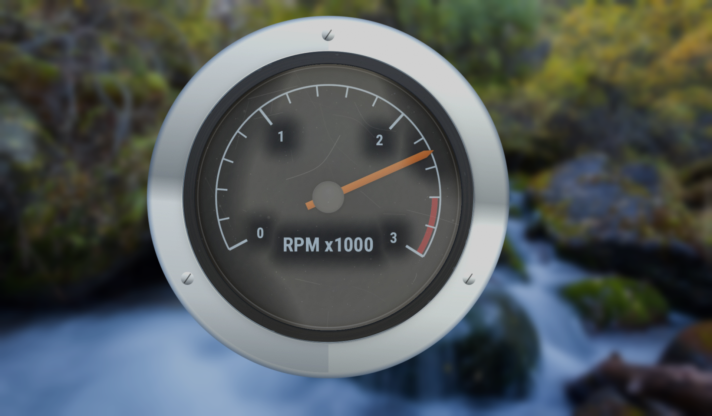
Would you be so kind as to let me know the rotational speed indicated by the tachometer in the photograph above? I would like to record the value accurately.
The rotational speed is 2300 rpm
